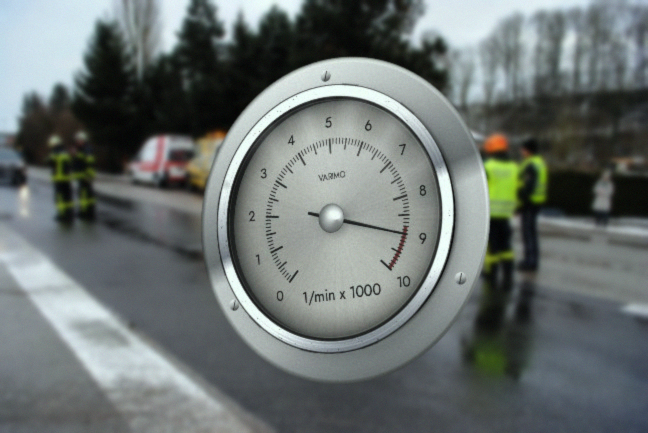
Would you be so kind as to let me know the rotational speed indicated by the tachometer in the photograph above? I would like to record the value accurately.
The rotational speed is 9000 rpm
